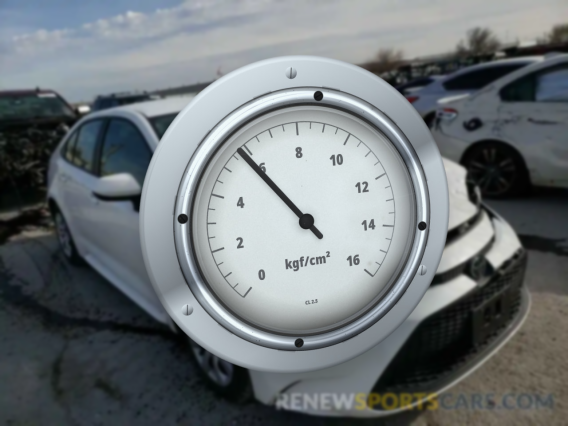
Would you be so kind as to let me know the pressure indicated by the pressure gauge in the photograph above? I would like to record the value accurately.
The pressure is 5.75 kg/cm²
